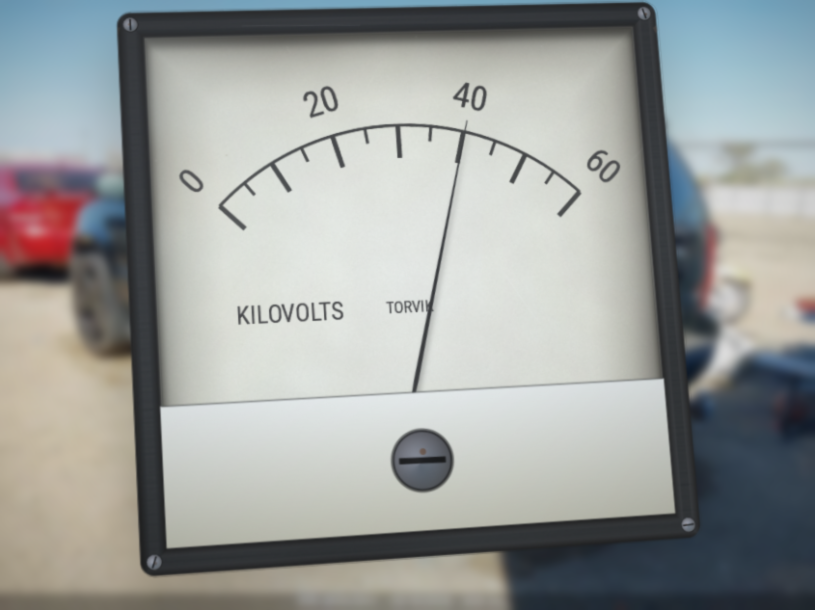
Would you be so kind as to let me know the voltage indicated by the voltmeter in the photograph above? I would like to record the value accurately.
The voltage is 40 kV
